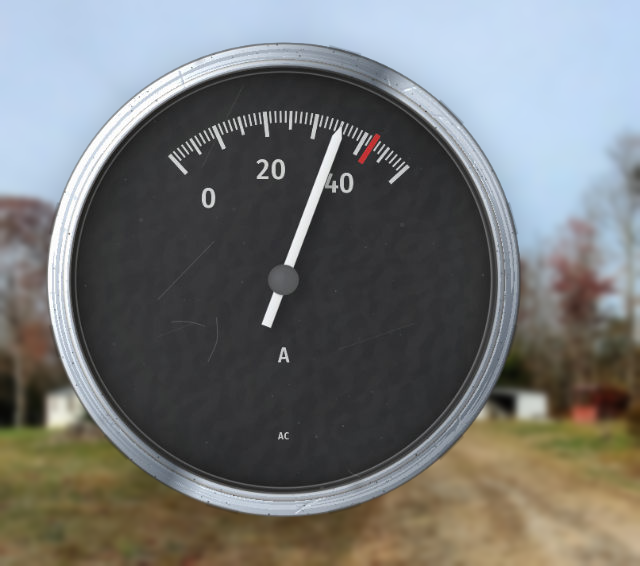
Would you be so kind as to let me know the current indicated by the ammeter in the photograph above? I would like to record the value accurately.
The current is 35 A
